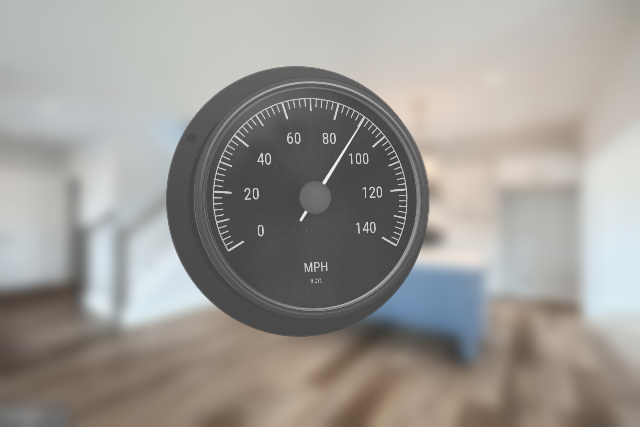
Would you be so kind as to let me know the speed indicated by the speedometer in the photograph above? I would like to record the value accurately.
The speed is 90 mph
